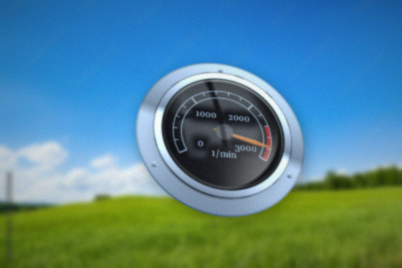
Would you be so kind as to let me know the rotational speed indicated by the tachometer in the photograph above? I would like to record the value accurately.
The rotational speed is 2800 rpm
